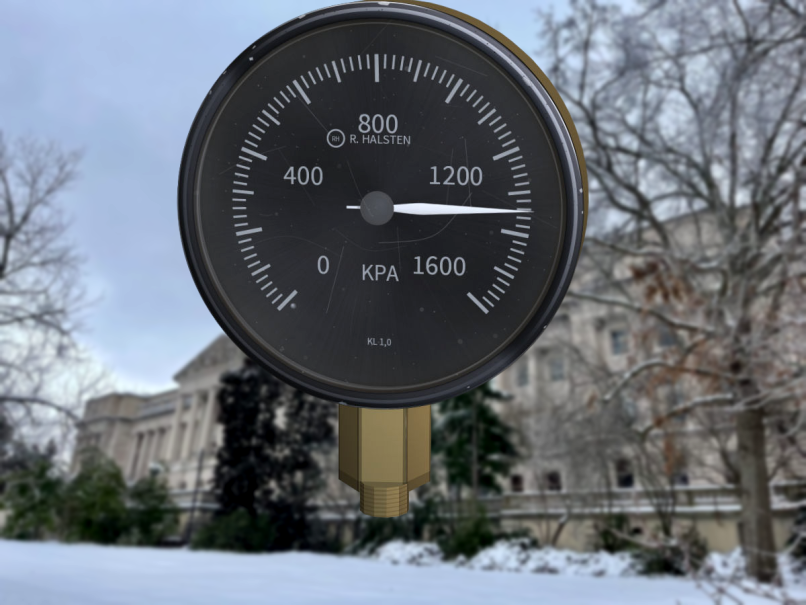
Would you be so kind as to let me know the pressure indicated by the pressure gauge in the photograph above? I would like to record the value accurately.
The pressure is 1340 kPa
